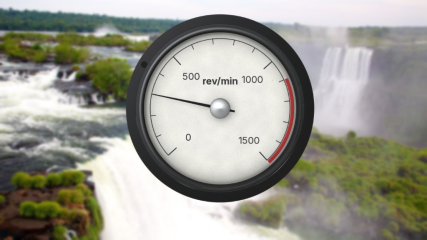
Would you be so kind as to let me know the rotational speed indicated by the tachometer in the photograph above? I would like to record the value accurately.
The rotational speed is 300 rpm
